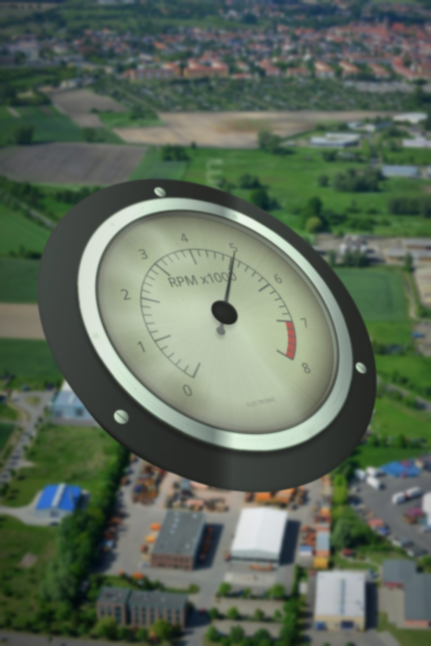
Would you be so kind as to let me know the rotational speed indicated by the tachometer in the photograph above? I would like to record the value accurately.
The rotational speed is 5000 rpm
